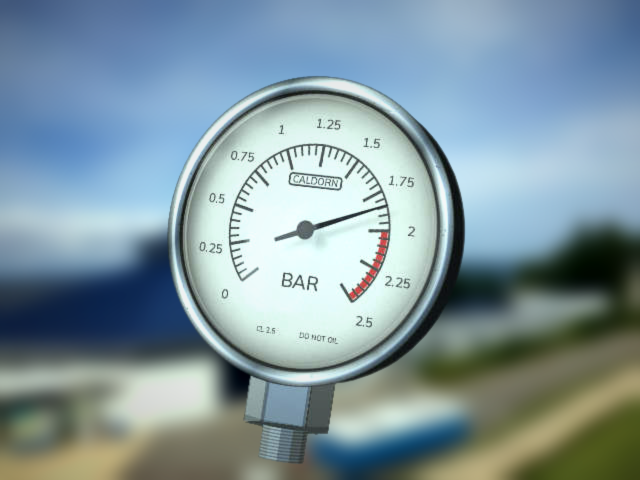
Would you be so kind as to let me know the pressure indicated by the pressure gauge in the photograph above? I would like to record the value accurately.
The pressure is 1.85 bar
